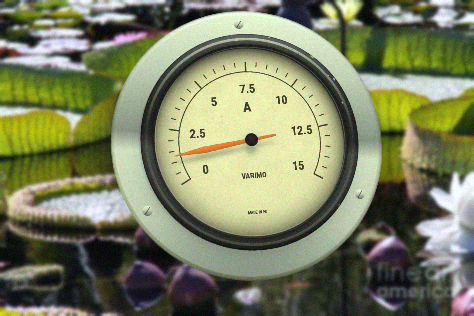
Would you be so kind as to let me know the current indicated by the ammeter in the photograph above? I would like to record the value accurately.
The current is 1.25 A
